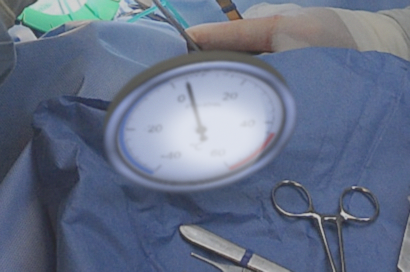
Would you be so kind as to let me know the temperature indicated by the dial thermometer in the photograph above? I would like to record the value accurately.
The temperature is 4 °C
